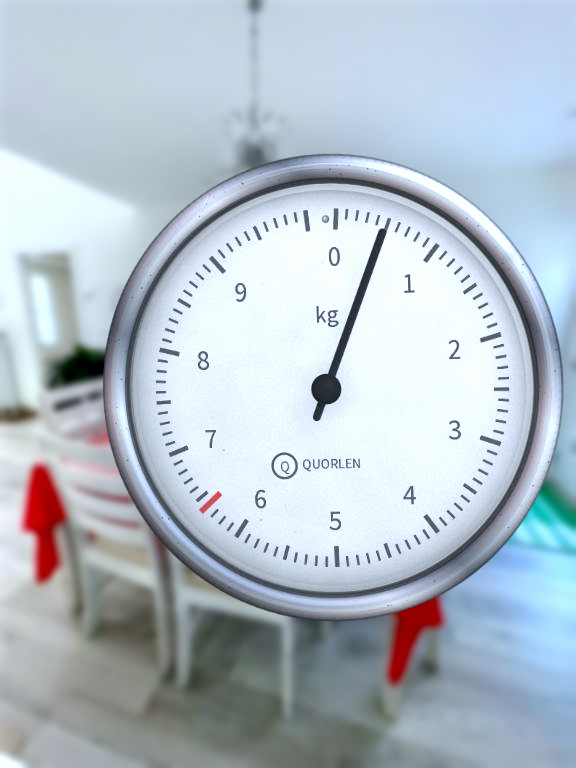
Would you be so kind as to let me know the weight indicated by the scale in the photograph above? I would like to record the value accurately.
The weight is 0.5 kg
